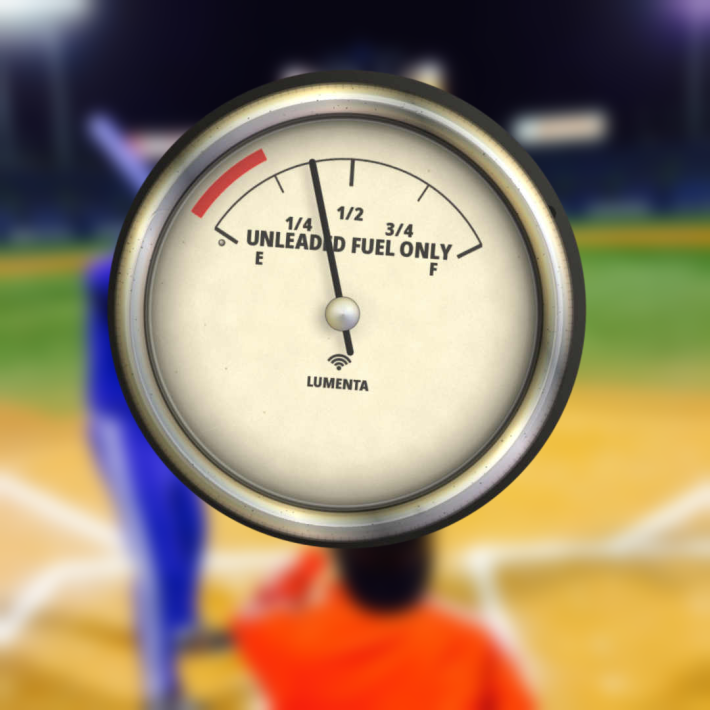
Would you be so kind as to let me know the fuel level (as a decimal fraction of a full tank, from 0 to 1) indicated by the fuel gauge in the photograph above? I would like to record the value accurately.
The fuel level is 0.375
